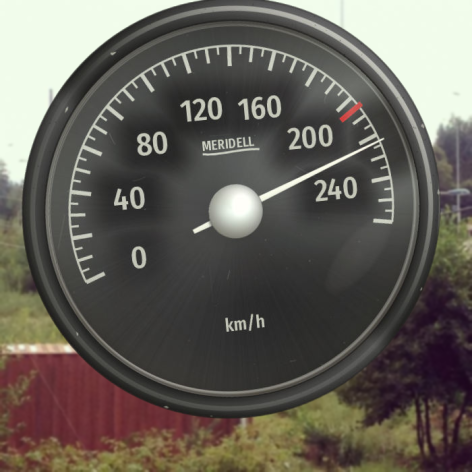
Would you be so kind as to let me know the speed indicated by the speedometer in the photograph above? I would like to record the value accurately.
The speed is 222.5 km/h
